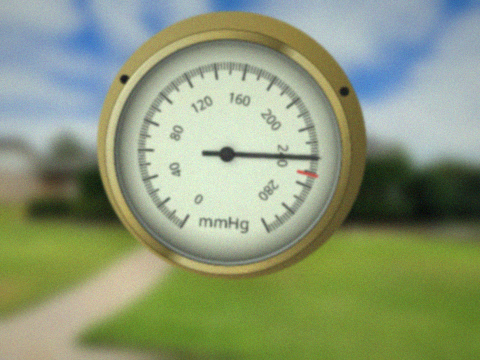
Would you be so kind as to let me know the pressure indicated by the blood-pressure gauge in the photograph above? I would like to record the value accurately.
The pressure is 240 mmHg
